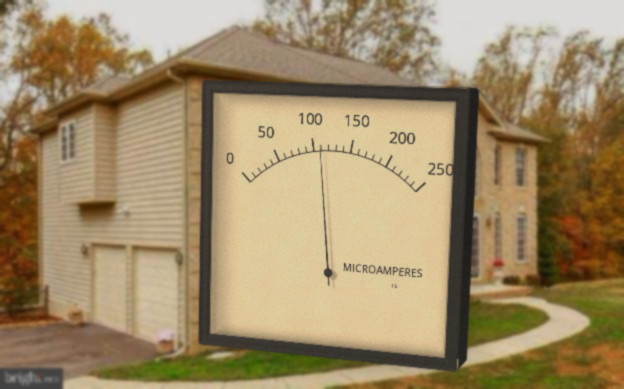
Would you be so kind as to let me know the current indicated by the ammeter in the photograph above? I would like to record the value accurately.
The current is 110 µA
